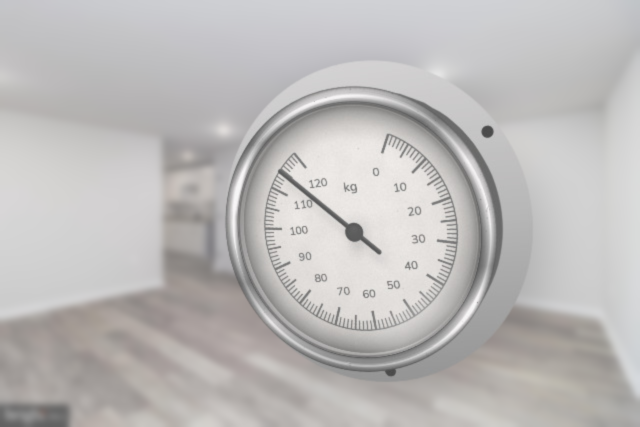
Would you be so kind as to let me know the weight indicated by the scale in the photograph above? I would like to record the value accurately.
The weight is 115 kg
